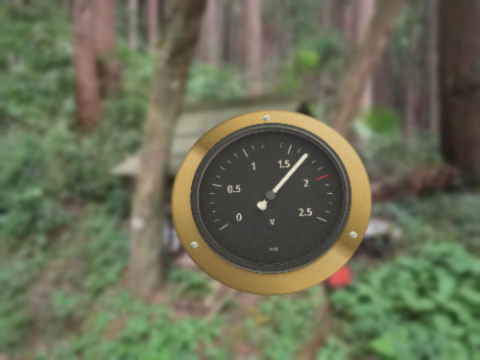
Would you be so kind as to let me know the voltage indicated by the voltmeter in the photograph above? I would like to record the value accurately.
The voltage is 1.7 V
